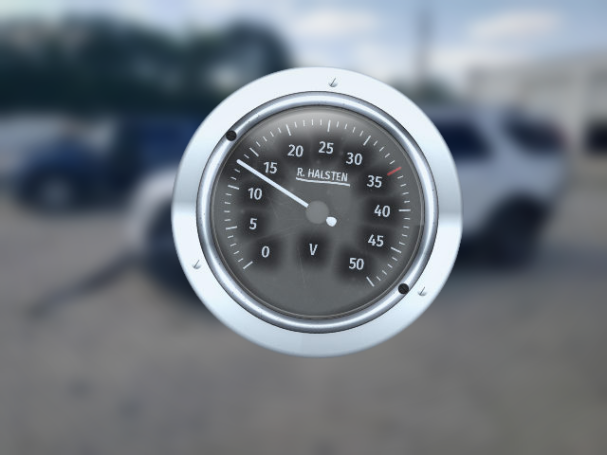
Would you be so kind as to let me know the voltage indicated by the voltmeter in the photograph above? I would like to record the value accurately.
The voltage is 13 V
